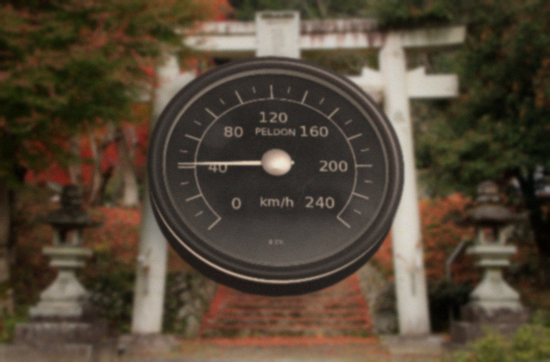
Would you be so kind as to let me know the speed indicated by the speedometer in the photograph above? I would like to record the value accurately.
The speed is 40 km/h
